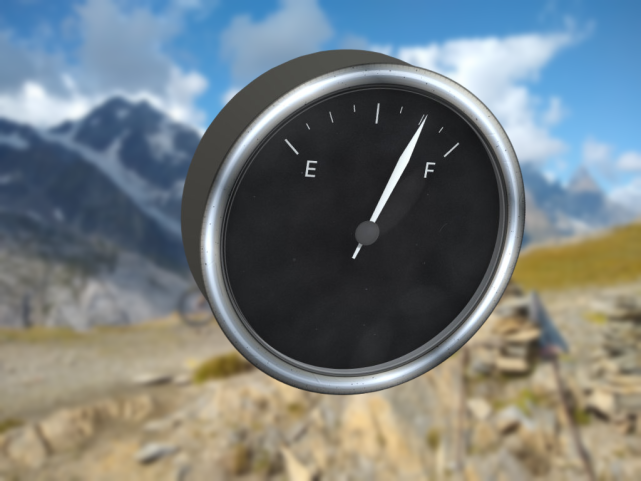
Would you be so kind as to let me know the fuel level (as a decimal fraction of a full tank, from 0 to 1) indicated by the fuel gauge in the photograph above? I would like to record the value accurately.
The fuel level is 0.75
